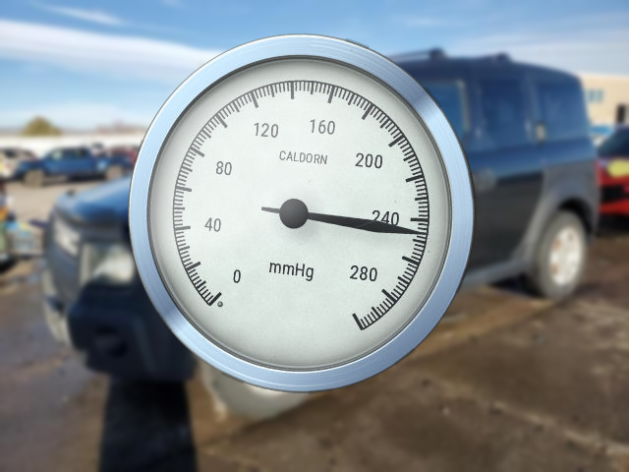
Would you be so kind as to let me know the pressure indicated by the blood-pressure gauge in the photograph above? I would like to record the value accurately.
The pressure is 246 mmHg
